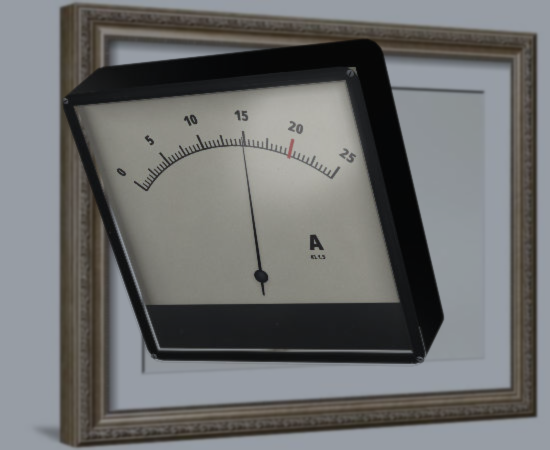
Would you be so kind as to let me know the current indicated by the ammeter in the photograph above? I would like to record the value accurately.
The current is 15 A
